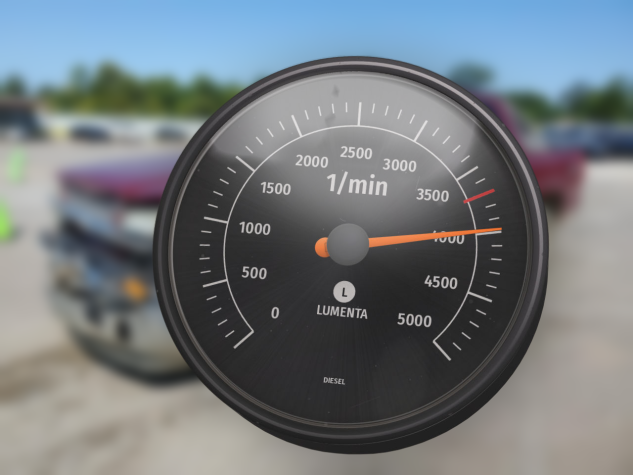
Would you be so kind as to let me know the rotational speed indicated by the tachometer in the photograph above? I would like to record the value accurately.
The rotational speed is 4000 rpm
